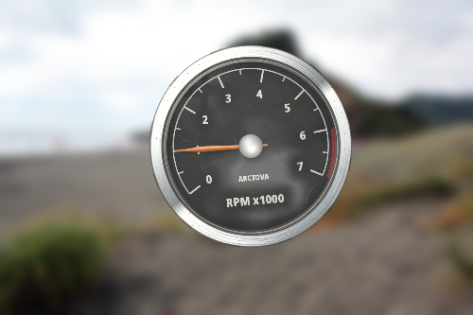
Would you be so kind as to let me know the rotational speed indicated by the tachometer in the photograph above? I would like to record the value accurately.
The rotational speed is 1000 rpm
